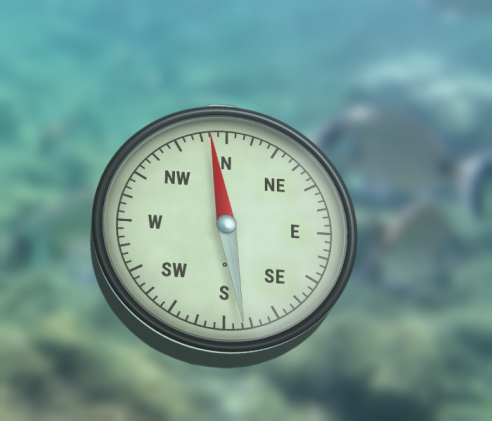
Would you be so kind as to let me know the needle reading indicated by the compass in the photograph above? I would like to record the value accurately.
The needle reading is 350 °
